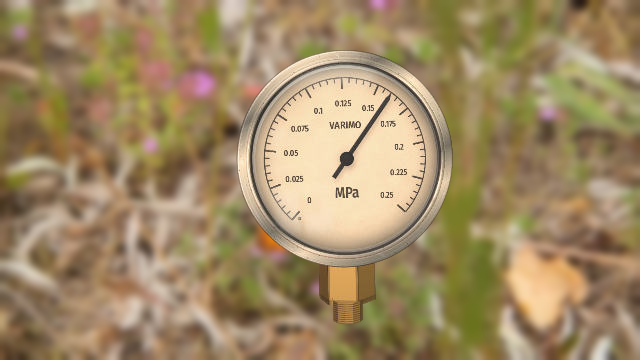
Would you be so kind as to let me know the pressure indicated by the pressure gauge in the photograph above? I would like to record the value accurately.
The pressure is 0.16 MPa
